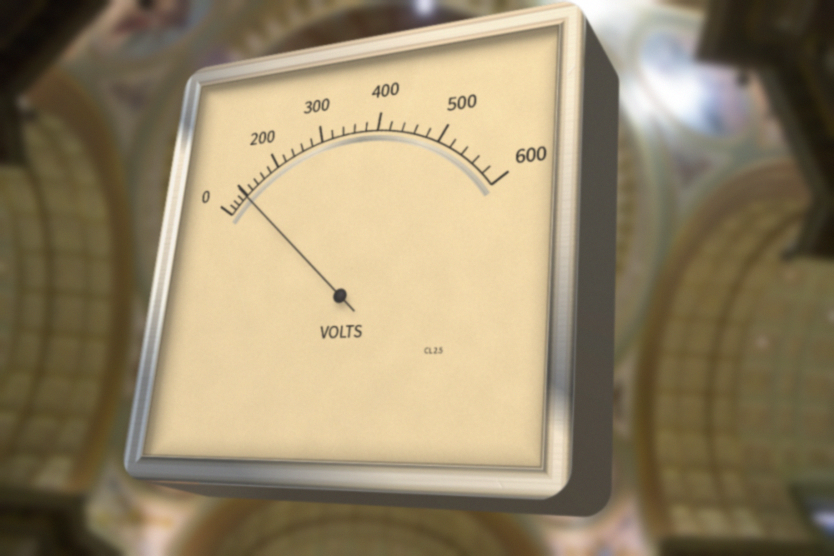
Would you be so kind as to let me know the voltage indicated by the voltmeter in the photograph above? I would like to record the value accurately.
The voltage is 100 V
